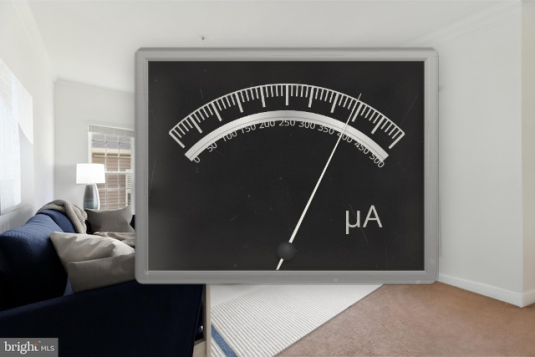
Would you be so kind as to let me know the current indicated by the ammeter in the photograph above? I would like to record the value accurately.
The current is 390 µA
